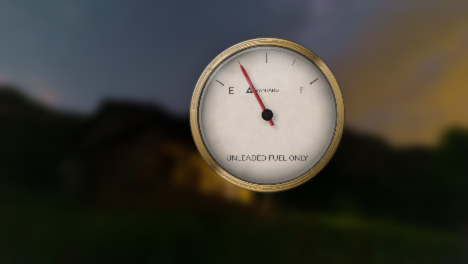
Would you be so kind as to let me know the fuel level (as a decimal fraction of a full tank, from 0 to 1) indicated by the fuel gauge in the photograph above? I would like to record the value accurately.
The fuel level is 0.25
